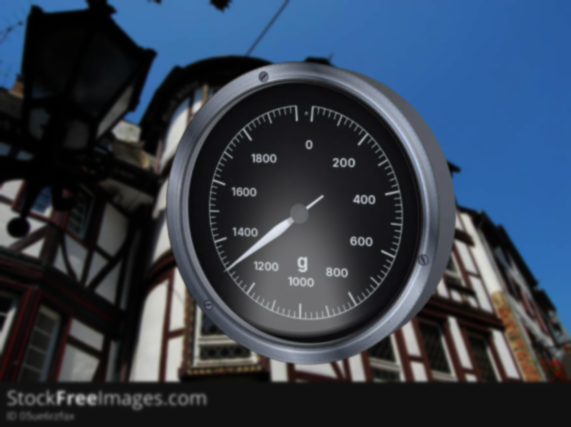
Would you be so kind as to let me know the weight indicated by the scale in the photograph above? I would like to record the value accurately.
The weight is 1300 g
